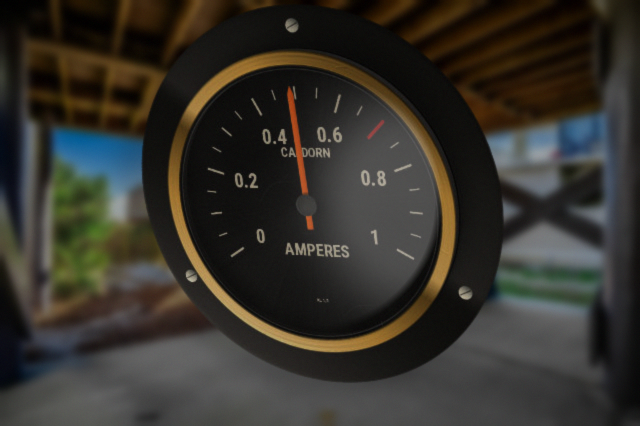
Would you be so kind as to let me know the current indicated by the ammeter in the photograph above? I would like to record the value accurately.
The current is 0.5 A
